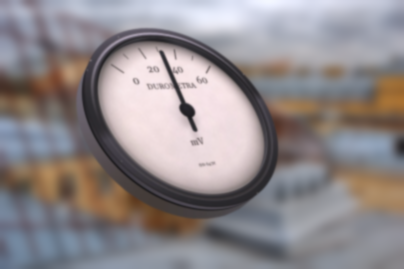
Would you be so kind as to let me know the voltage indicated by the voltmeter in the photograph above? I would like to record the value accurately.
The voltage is 30 mV
